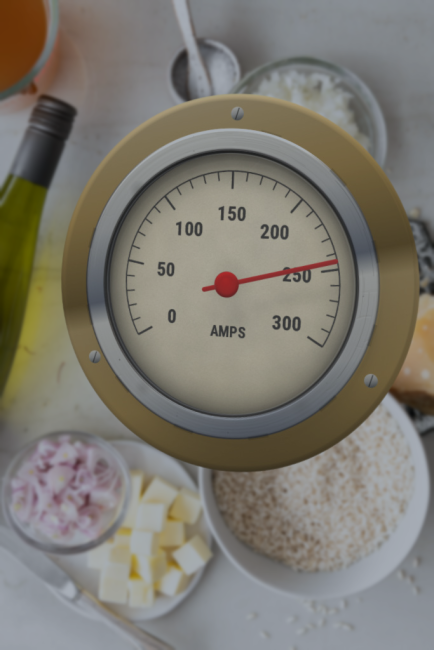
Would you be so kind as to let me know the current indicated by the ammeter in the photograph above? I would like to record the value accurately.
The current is 245 A
